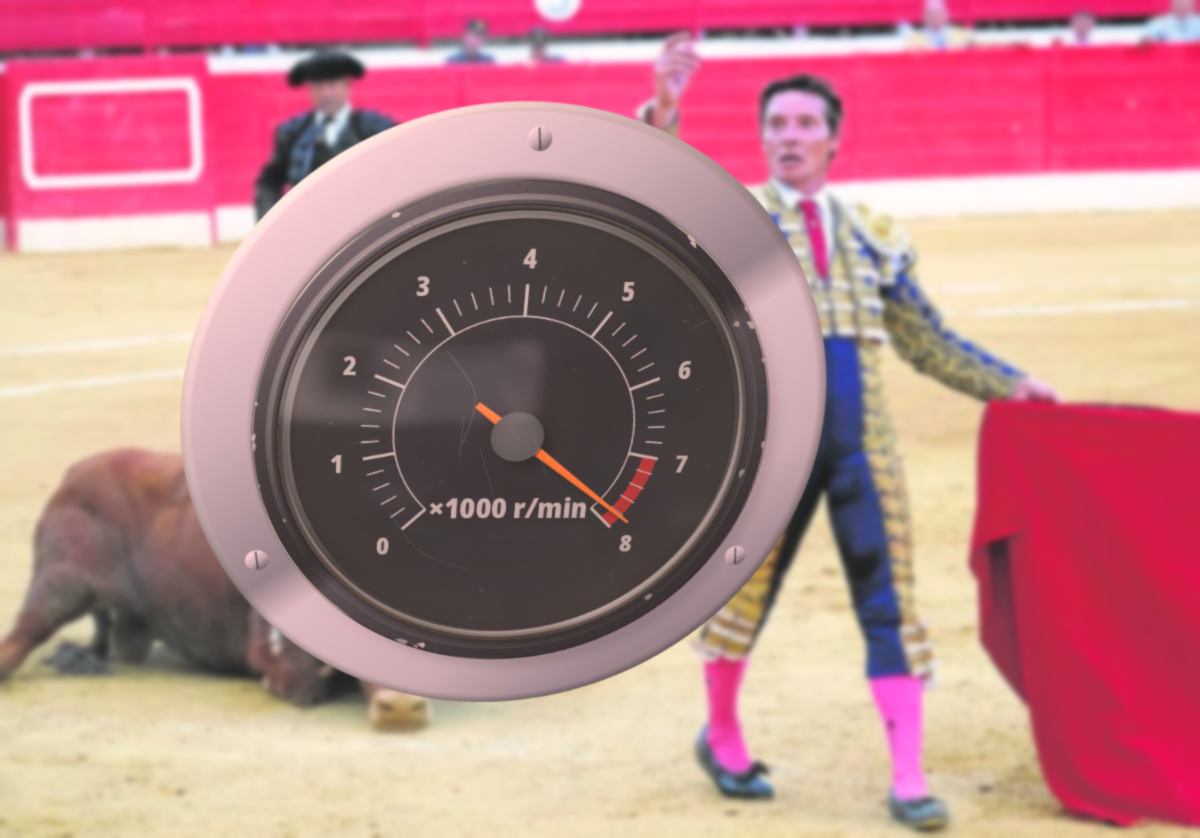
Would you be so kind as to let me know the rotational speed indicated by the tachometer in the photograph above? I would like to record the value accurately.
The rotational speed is 7800 rpm
